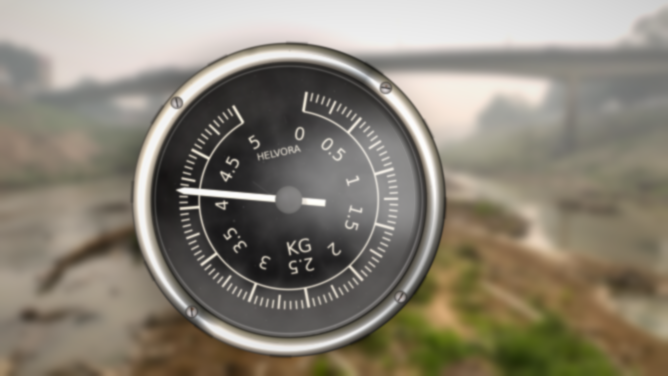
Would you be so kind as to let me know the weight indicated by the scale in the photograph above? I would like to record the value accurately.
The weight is 4.15 kg
